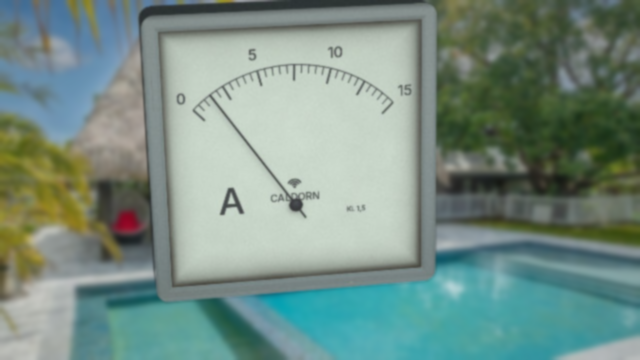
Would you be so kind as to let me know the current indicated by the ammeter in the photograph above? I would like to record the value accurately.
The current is 1.5 A
